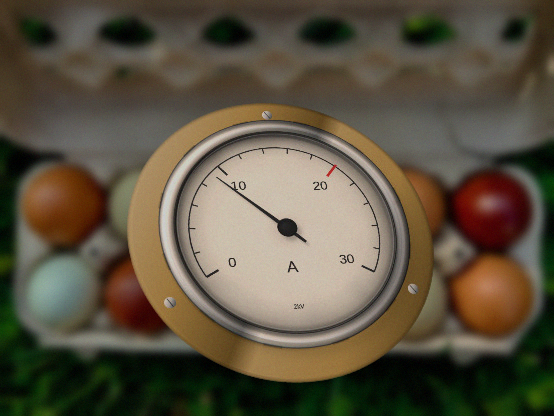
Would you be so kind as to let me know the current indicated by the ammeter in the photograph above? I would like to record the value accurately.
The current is 9 A
